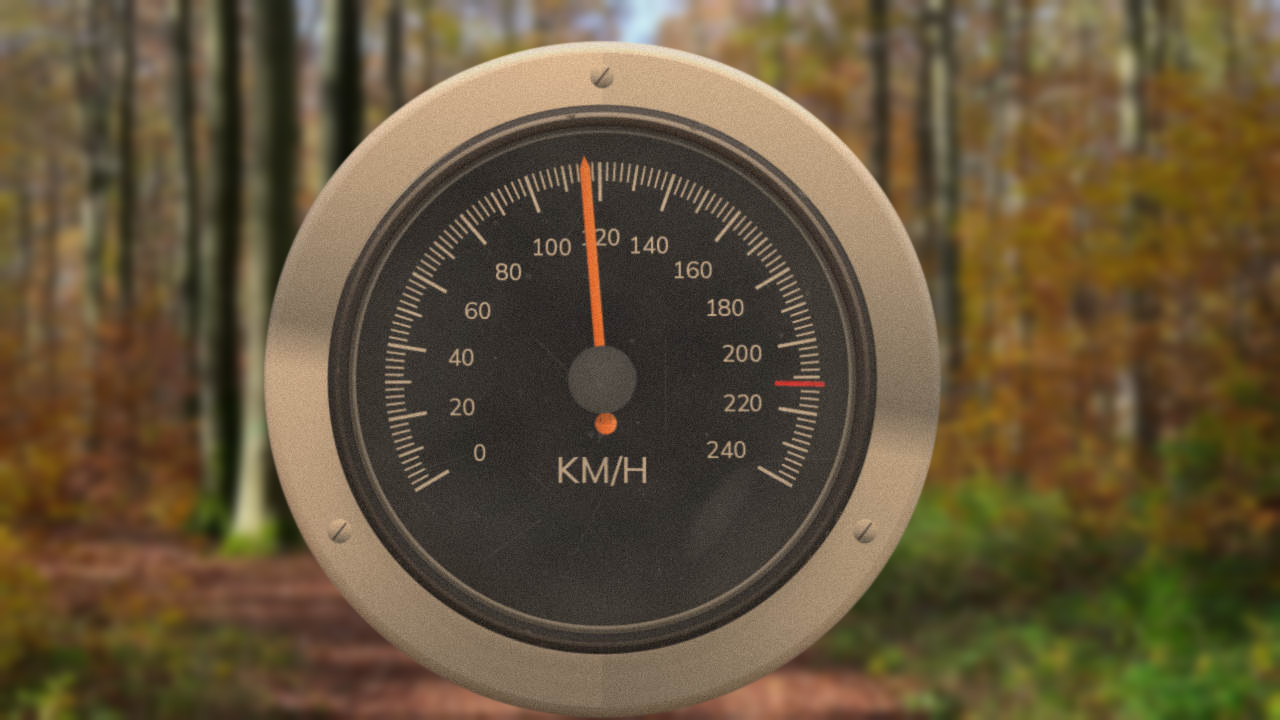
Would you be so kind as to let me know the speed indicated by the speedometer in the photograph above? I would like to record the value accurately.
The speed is 116 km/h
